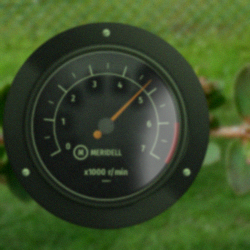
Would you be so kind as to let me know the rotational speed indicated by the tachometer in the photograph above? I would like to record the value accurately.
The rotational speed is 4750 rpm
